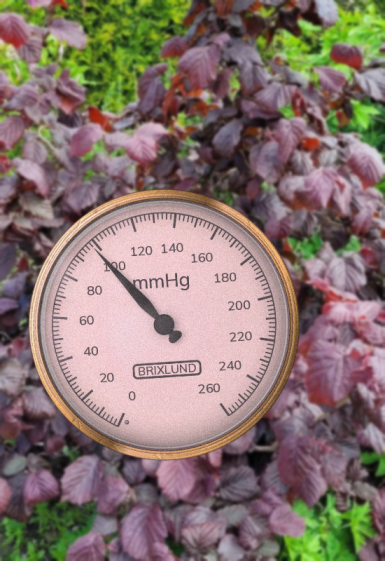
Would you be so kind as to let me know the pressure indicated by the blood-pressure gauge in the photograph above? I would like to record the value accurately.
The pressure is 98 mmHg
